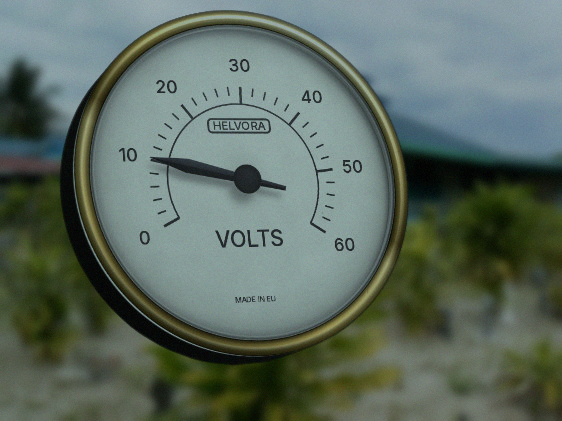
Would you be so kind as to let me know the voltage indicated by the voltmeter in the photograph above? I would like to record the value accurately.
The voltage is 10 V
